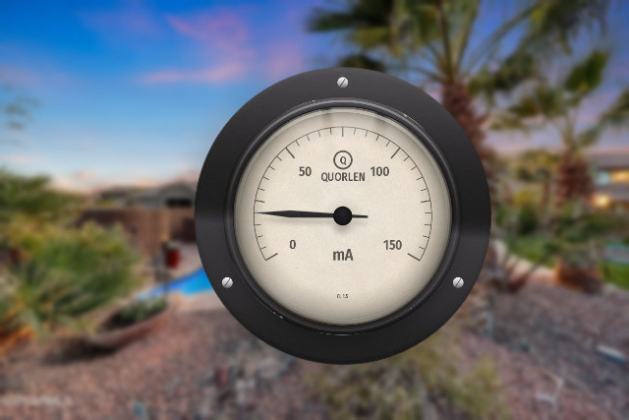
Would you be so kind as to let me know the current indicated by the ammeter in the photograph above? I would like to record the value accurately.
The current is 20 mA
